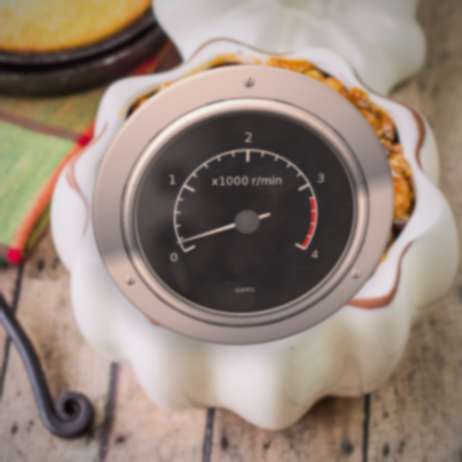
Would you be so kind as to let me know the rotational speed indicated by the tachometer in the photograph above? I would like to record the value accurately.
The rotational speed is 200 rpm
